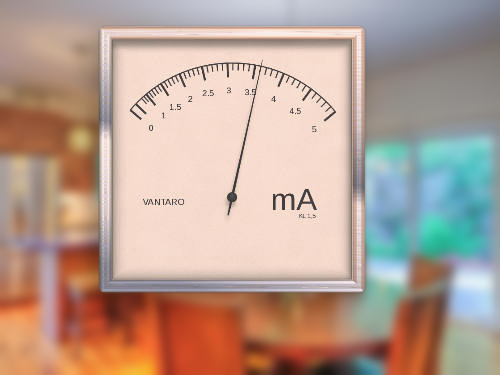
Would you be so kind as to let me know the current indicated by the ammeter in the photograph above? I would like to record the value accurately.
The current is 3.6 mA
